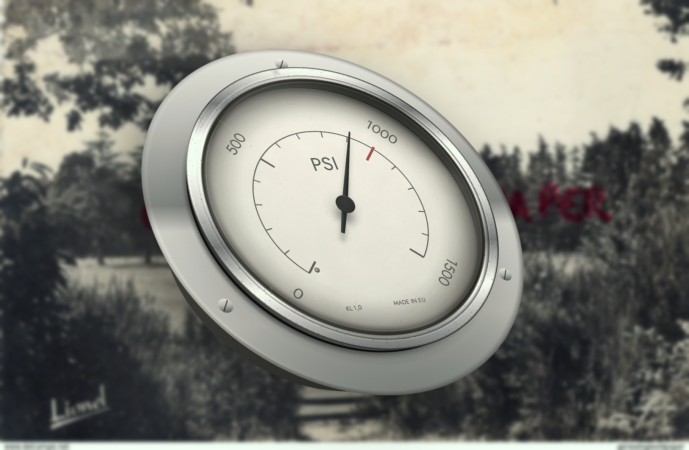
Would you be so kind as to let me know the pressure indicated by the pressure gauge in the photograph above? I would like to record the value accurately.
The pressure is 900 psi
